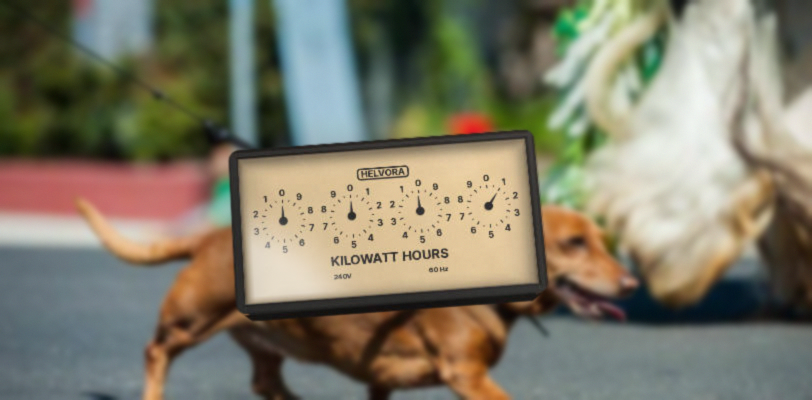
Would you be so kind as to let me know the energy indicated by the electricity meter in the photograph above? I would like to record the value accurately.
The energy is 1 kWh
